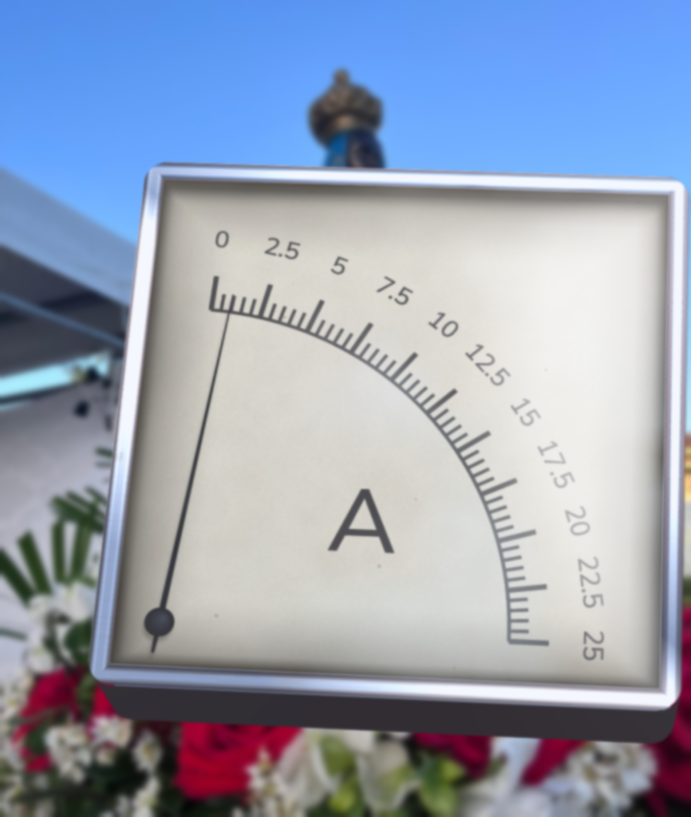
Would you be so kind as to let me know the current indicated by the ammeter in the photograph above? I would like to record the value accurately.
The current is 1 A
